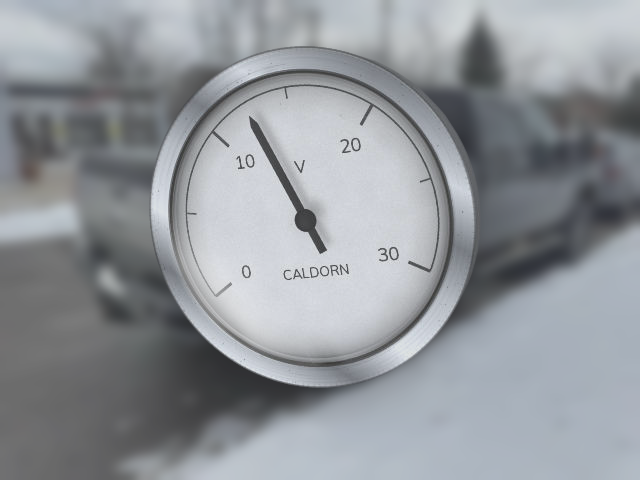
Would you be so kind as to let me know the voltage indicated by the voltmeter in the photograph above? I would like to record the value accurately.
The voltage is 12.5 V
